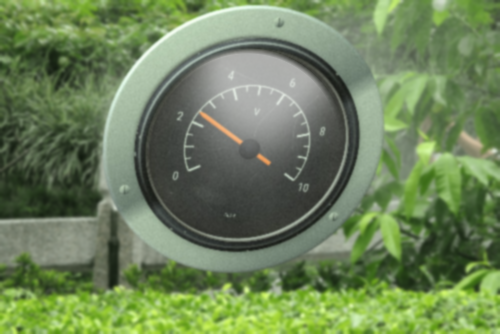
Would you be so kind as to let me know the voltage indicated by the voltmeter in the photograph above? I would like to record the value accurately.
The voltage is 2.5 V
